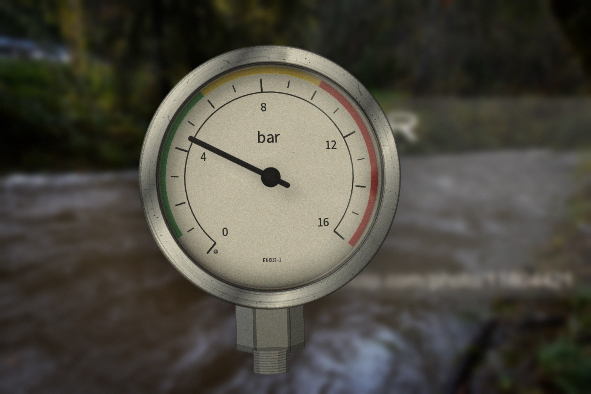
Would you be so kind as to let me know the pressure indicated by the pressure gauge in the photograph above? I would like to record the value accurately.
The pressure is 4.5 bar
